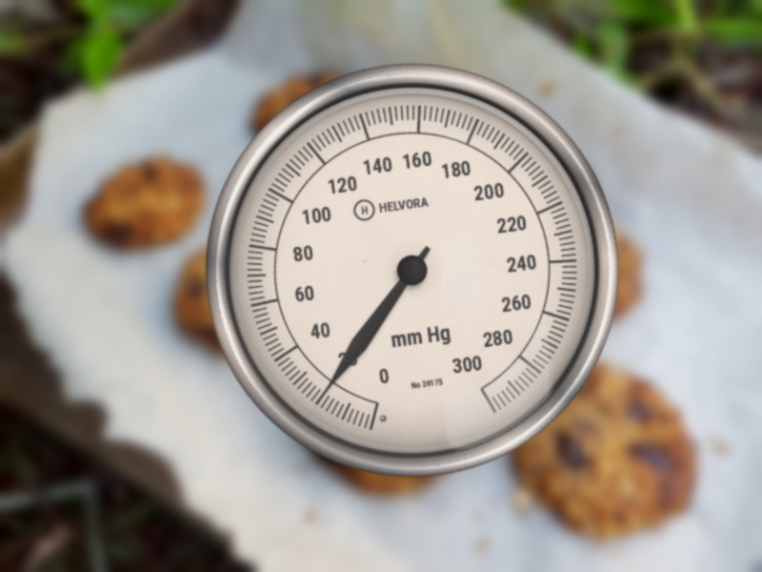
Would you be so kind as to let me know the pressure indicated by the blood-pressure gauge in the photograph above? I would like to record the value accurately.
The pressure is 20 mmHg
